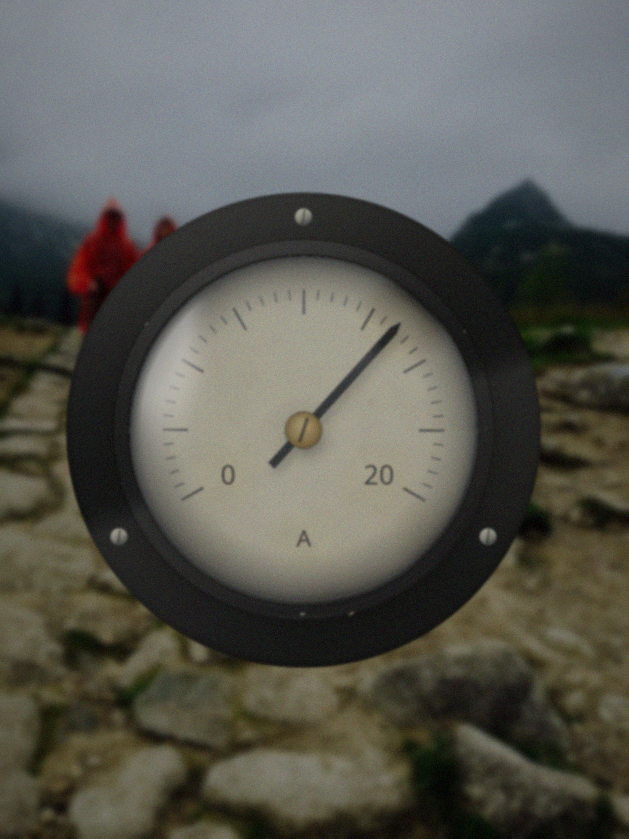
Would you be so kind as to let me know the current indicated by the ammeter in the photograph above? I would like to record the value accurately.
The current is 13.5 A
